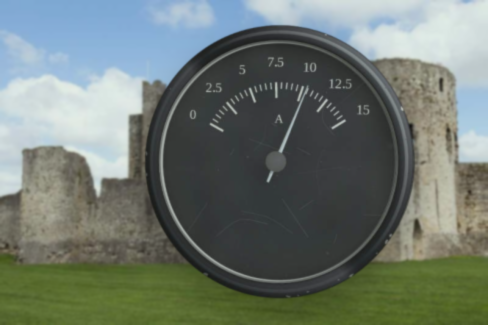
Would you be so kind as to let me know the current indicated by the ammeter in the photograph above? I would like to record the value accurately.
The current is 10.5 A
